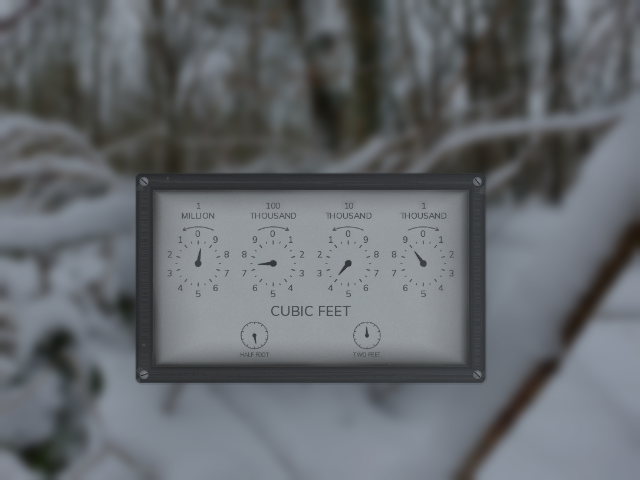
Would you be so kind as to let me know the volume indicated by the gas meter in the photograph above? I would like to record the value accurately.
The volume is 973900 ft³
